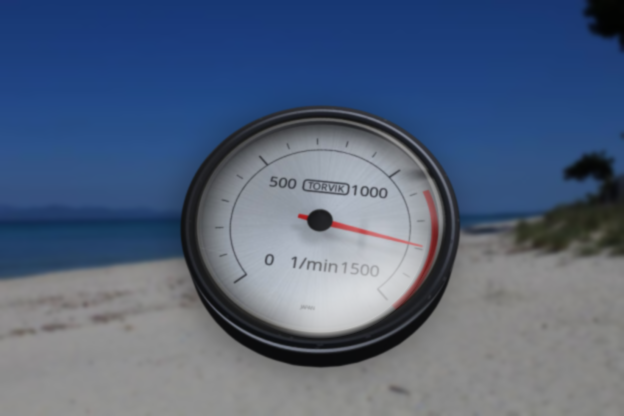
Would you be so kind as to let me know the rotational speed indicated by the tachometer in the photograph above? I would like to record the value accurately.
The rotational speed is 1300 rpm
